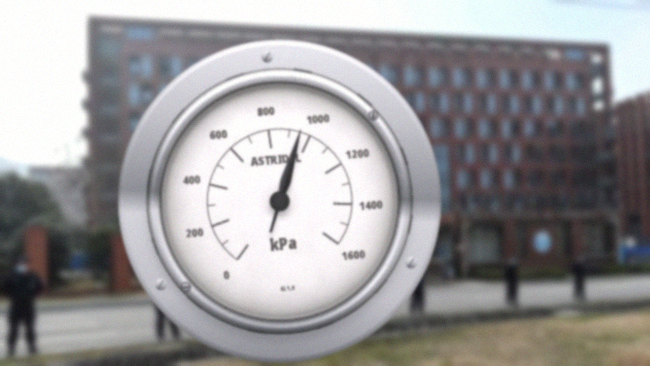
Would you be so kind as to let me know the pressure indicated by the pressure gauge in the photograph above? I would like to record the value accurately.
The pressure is 950 kPa
